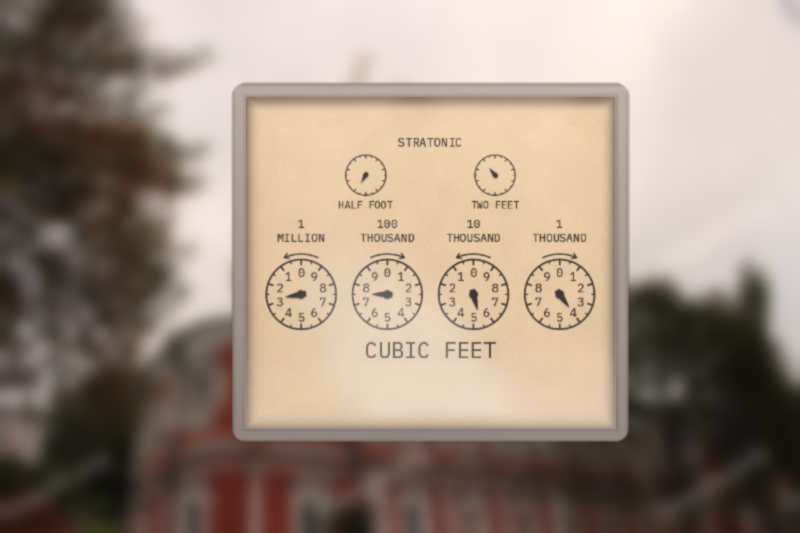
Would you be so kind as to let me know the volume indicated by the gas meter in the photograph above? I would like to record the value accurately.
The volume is 275400 ft³
